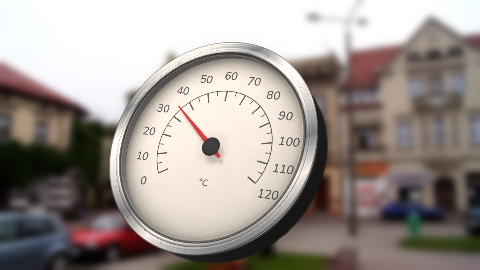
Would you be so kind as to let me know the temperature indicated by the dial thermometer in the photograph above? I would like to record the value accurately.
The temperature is 35 °C
